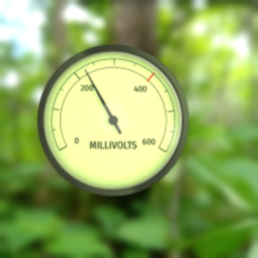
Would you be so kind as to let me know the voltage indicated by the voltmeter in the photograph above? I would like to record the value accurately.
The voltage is 225 mV
